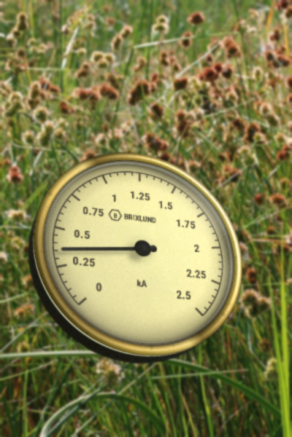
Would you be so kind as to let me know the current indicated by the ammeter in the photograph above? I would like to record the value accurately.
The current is 0.35 kA
